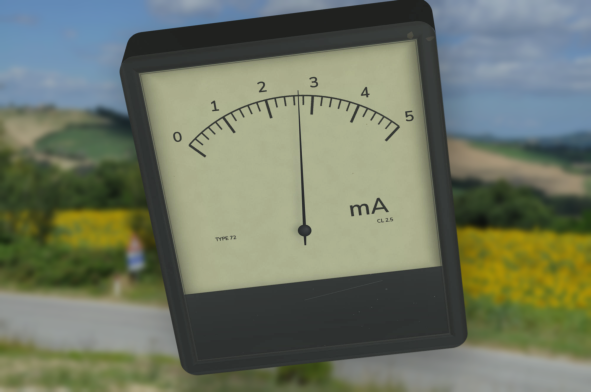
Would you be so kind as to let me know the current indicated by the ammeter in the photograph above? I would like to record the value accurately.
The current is 2.7 mA
